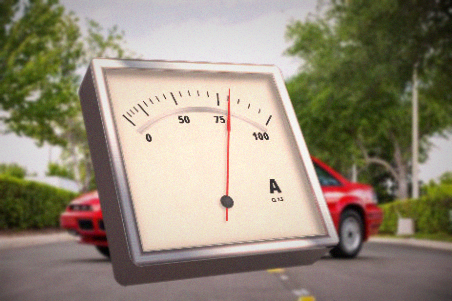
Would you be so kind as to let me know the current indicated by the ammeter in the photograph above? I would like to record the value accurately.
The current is 80 A
